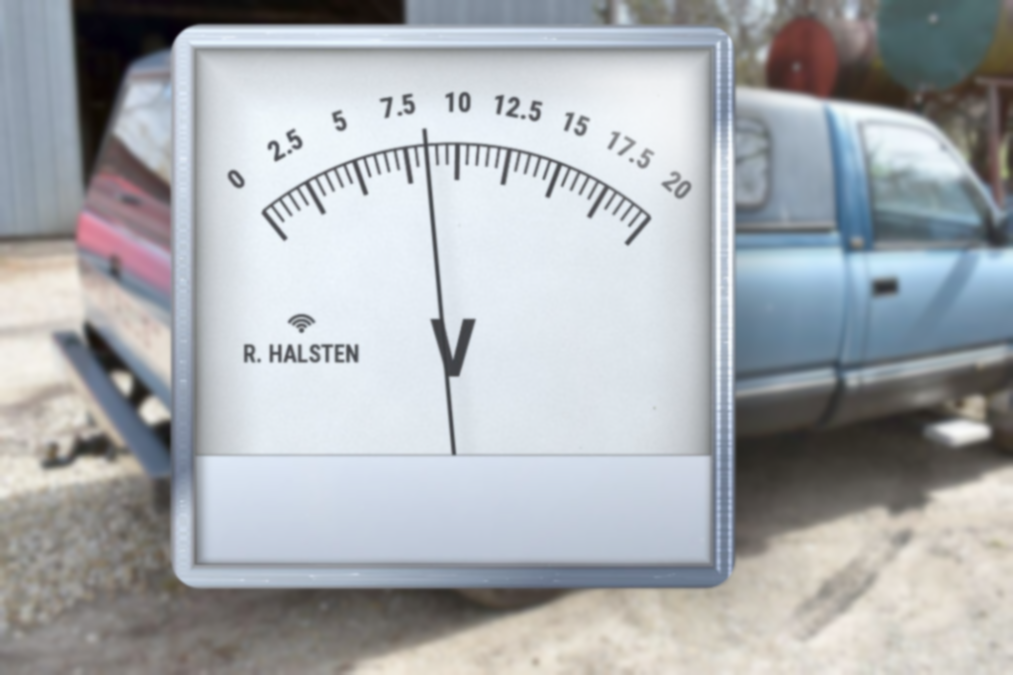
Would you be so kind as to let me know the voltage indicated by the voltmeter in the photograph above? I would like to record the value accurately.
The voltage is 8.5 V
